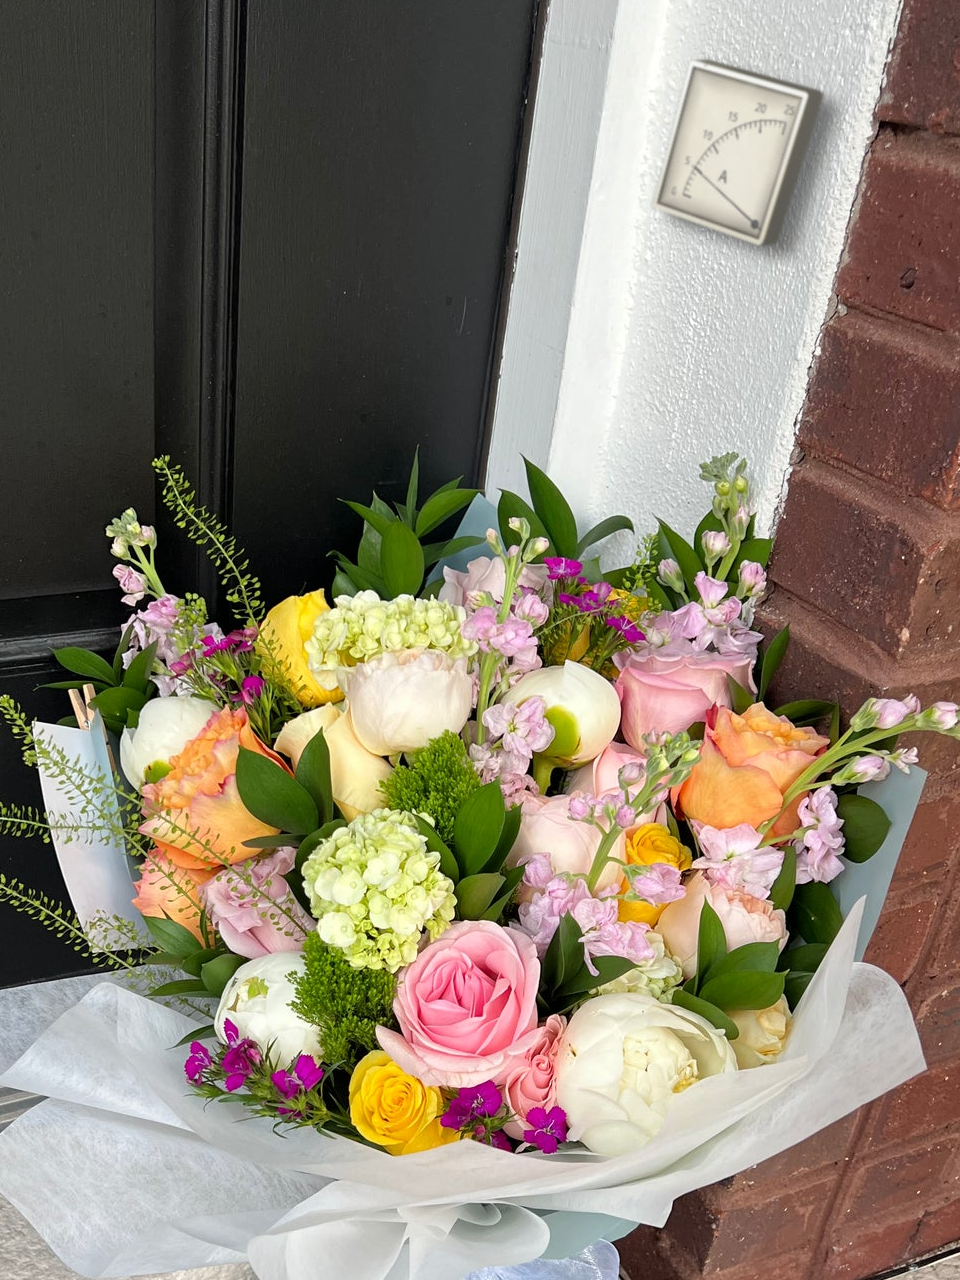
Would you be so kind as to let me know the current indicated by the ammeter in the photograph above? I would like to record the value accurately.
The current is 5 A
